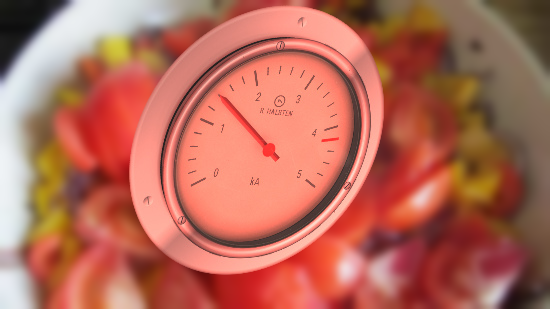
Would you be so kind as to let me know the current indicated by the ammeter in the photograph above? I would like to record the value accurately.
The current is 1.4 kA
